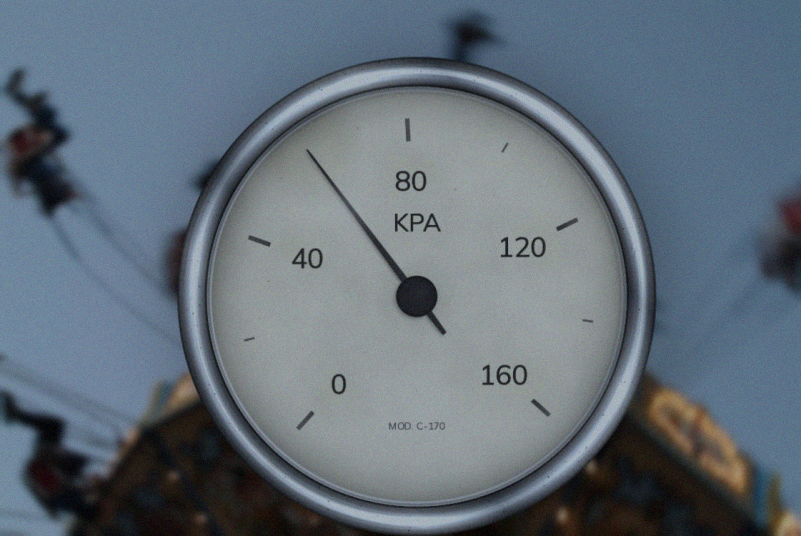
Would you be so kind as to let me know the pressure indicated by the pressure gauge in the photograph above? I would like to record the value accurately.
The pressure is 60 kPa
